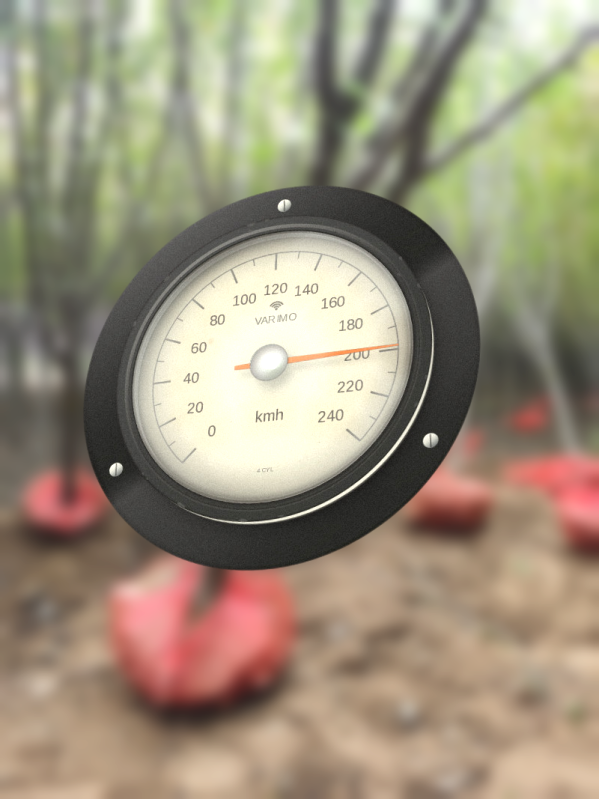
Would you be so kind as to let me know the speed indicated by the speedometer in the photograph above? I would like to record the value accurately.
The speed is 200 km/h
